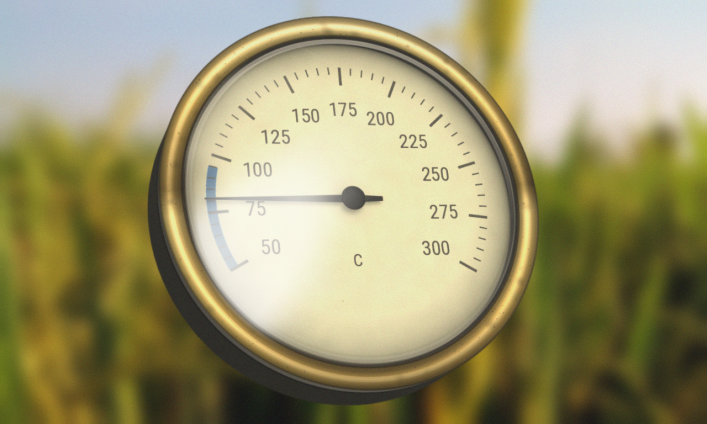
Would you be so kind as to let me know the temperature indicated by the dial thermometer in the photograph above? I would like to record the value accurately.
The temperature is 80 °C
